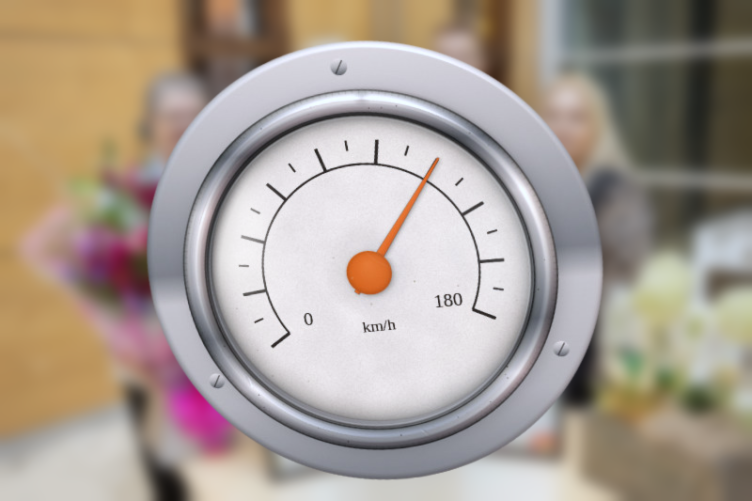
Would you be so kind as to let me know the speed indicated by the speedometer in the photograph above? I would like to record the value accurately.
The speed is 120 km/h
